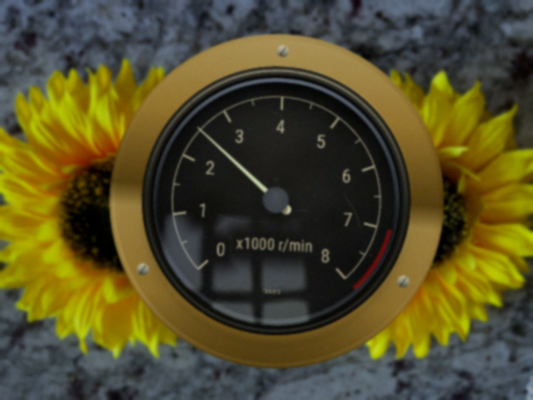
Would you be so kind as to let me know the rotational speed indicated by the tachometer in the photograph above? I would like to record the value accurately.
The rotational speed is 2500 rpm
